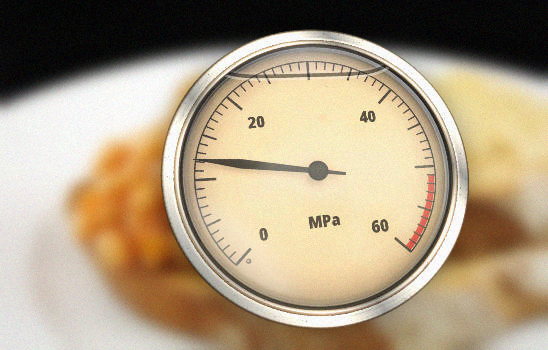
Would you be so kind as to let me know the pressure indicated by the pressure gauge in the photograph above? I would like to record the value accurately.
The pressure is 12 MPa
